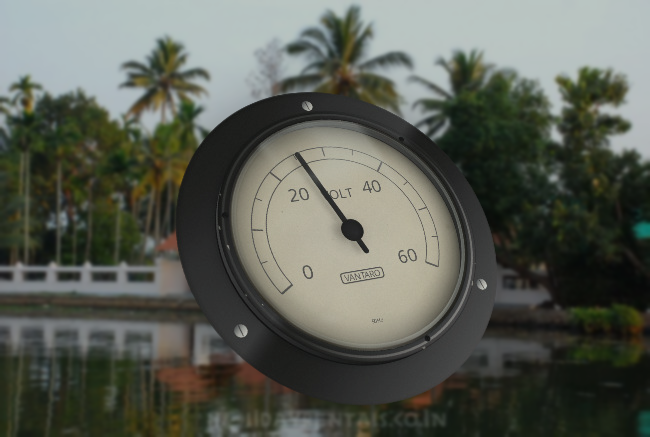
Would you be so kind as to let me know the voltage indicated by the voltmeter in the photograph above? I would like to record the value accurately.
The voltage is 25 V
